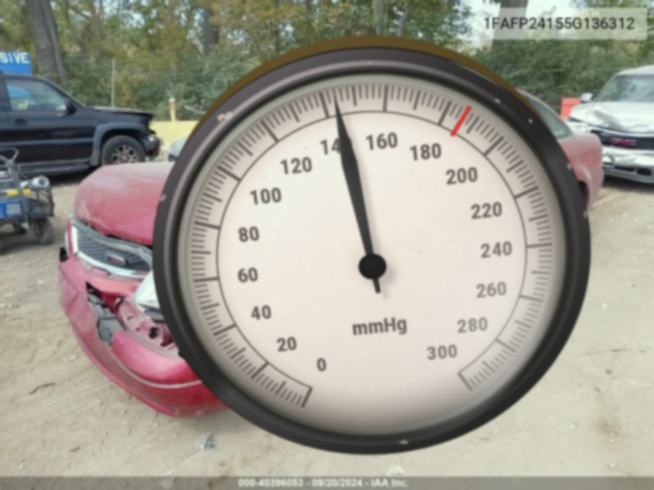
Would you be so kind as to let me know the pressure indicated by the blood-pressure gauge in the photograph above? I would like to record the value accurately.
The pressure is 144 mmHg
